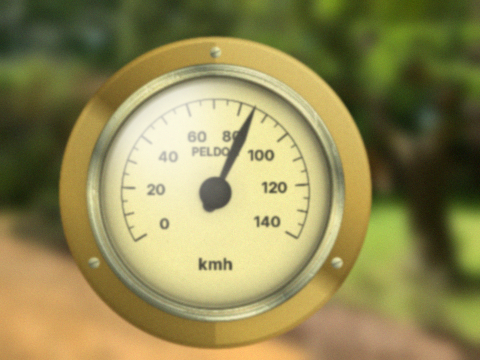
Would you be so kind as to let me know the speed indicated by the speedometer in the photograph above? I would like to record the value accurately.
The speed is 85 km/h
